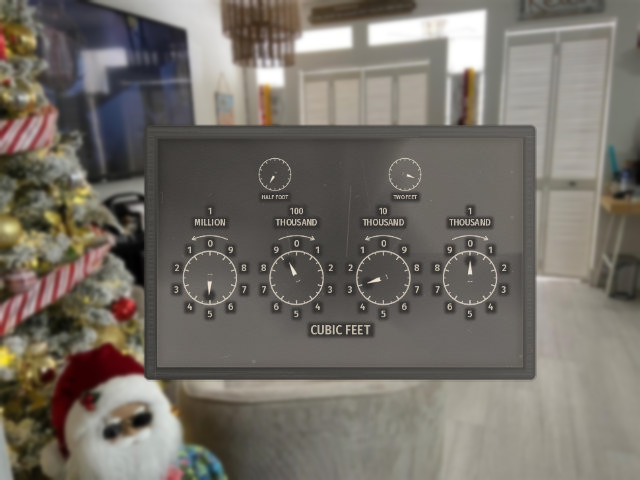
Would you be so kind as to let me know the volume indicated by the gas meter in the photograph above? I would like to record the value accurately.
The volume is 493000 ft³
